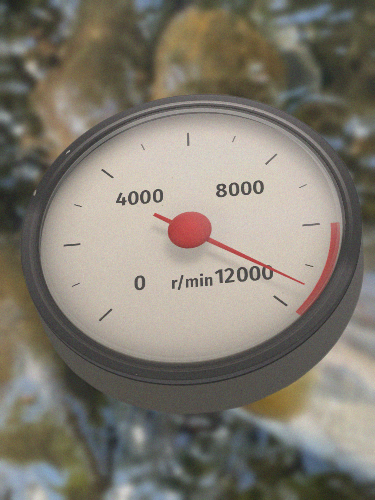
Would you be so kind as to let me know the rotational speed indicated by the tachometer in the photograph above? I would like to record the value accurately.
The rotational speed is 11500 rpm
